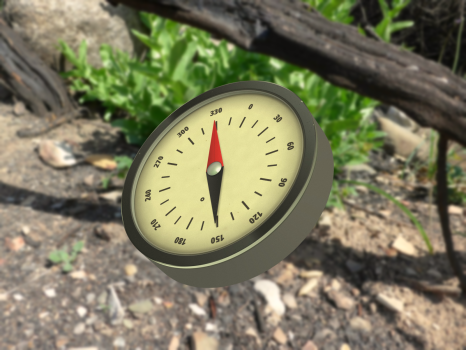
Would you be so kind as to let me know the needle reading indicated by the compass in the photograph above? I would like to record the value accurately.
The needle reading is 330 °
